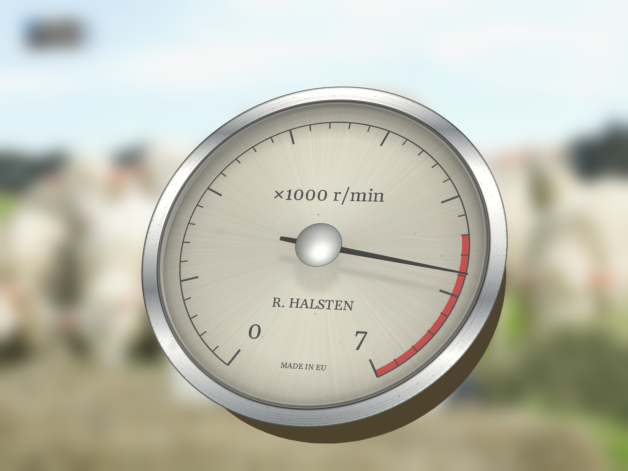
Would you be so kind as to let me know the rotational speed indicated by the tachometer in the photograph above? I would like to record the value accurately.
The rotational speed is 5800 rpm
